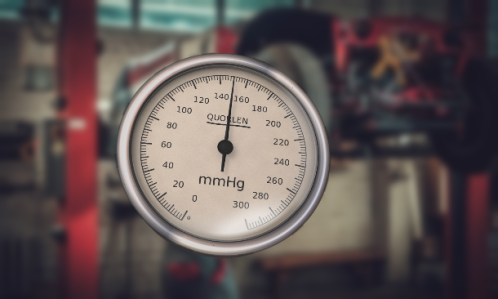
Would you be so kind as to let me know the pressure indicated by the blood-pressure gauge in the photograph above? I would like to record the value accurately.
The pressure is 150 mmHg
